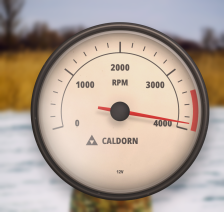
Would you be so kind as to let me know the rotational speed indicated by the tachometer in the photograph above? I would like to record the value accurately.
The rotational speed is 3900 rpm
